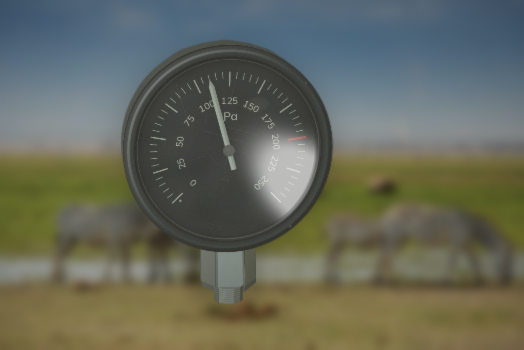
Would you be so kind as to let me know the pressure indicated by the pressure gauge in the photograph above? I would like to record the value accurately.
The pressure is 110 kPa
